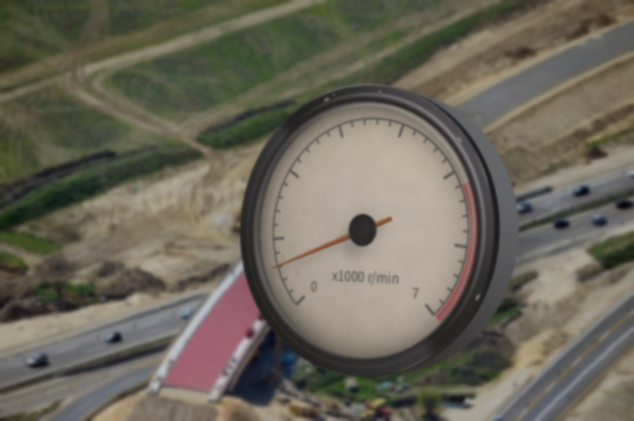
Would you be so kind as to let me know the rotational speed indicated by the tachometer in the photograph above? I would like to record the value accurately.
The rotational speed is 600 rpm
